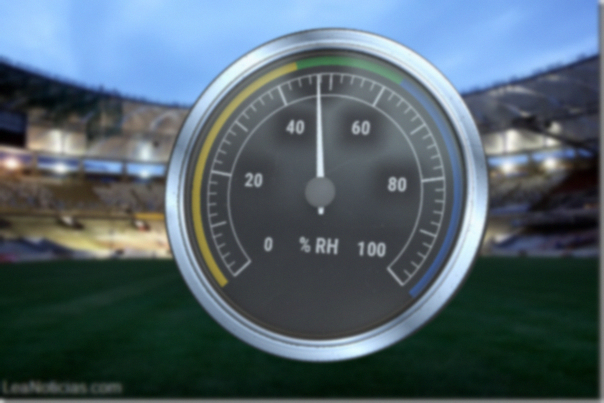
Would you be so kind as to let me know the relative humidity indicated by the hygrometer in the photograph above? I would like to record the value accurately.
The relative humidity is 48 %
